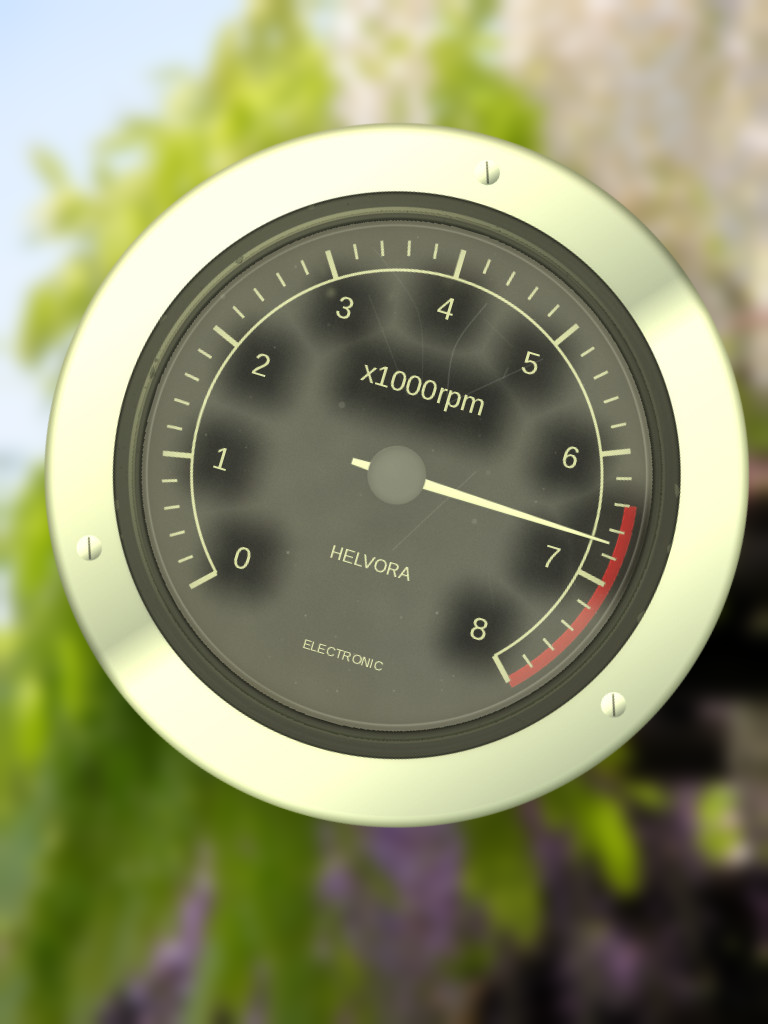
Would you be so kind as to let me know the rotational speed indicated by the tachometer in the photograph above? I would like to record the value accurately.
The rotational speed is 6700 rpm
